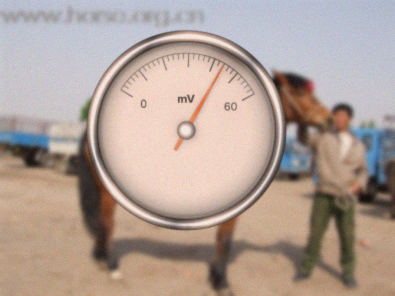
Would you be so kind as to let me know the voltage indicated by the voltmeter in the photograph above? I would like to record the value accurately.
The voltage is 44 mV
